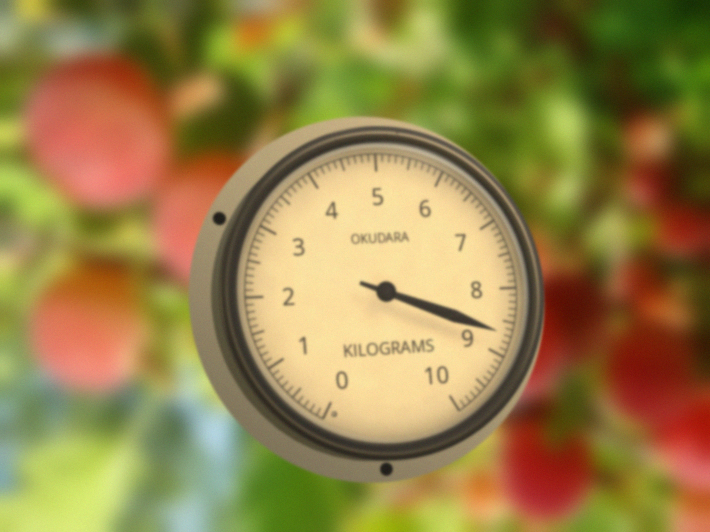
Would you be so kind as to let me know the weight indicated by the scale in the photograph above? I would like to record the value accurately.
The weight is 8.7 kg
